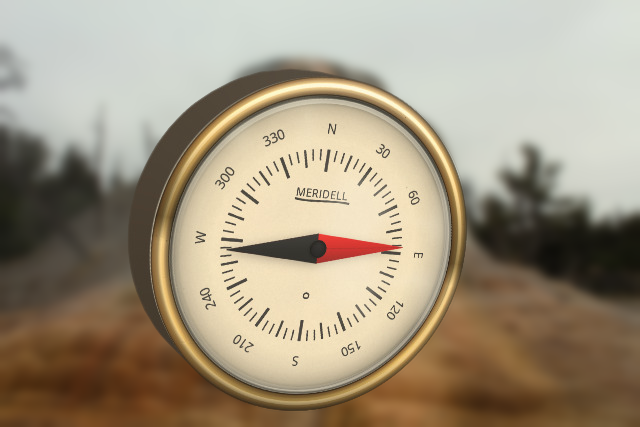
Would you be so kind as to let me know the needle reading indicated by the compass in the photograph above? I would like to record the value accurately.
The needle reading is 85 °
